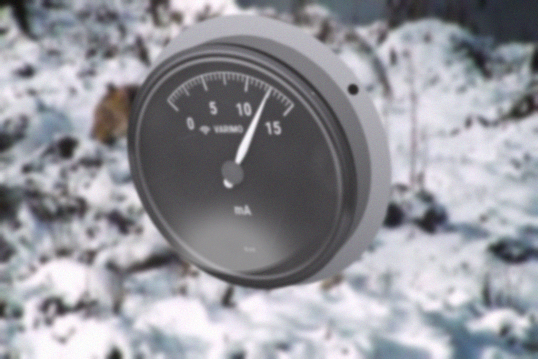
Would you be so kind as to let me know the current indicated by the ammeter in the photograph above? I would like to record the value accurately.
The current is 12.5 mA
